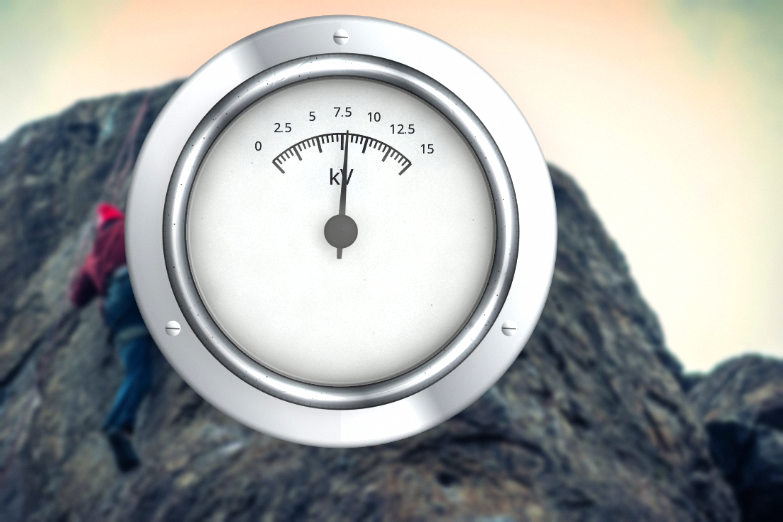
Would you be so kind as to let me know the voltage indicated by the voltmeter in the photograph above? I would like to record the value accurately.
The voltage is 8 kV
